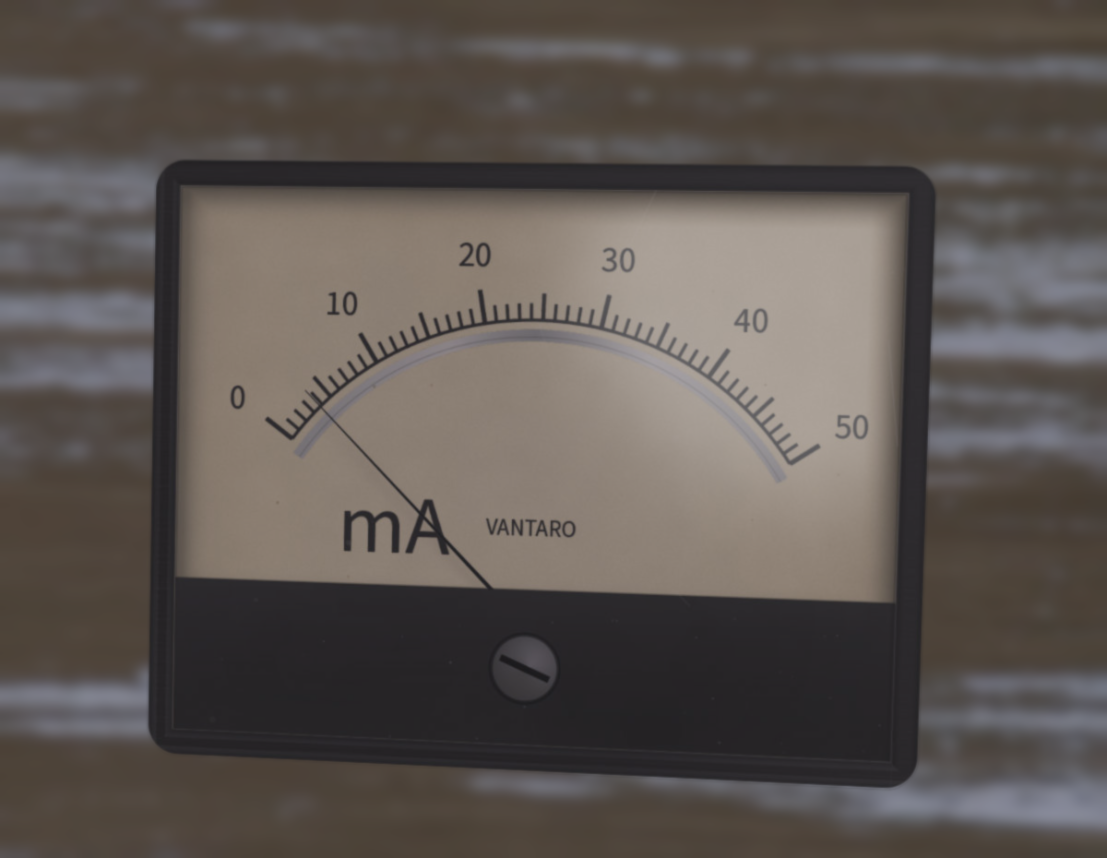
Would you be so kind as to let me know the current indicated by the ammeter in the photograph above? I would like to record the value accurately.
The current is 4 mA
